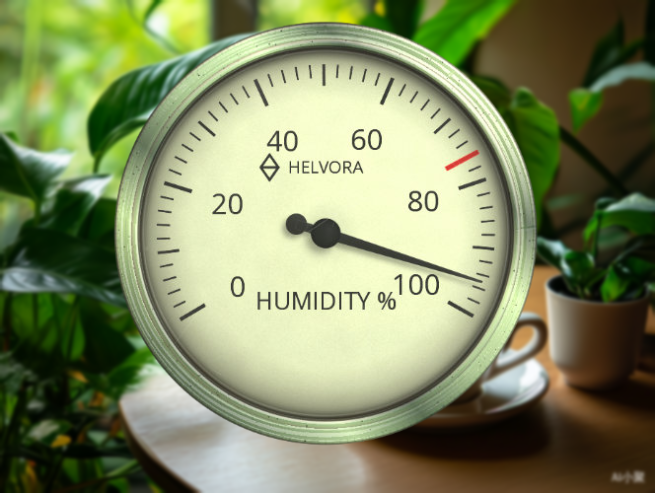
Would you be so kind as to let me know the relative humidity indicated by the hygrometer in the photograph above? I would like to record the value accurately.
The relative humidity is 95 %
